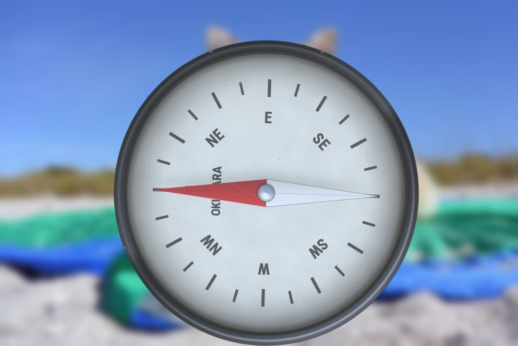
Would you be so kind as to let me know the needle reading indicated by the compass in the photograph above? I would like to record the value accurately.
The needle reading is 0 °
